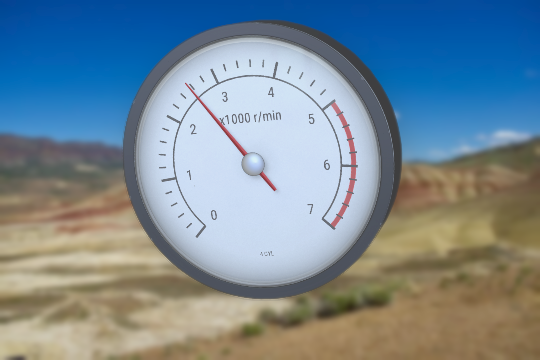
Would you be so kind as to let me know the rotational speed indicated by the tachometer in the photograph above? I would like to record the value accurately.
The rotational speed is 2600 rpm
